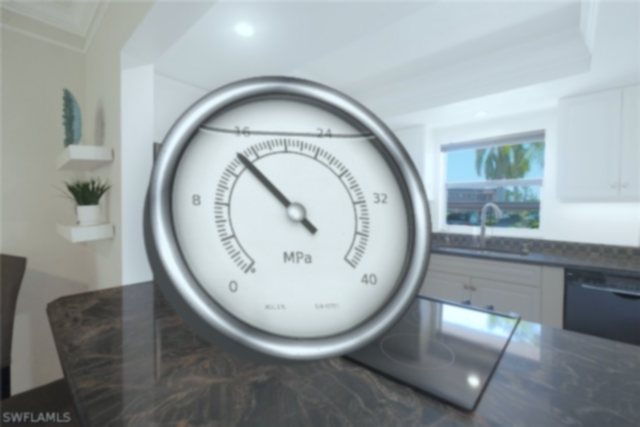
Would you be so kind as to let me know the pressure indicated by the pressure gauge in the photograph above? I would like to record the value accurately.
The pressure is 14 MPa
